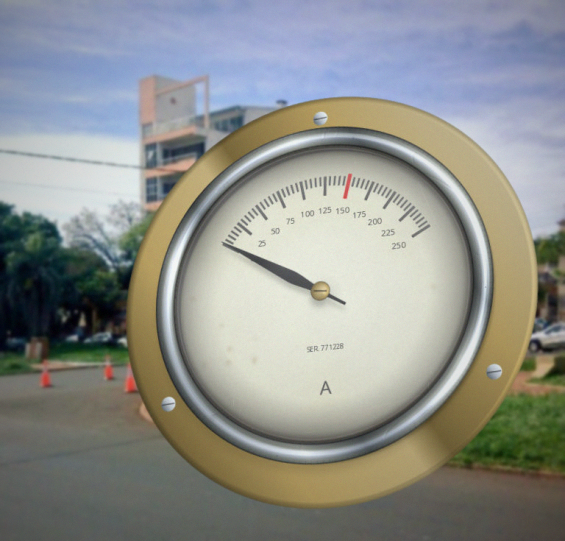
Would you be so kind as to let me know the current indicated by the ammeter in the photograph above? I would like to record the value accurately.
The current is 0 A
